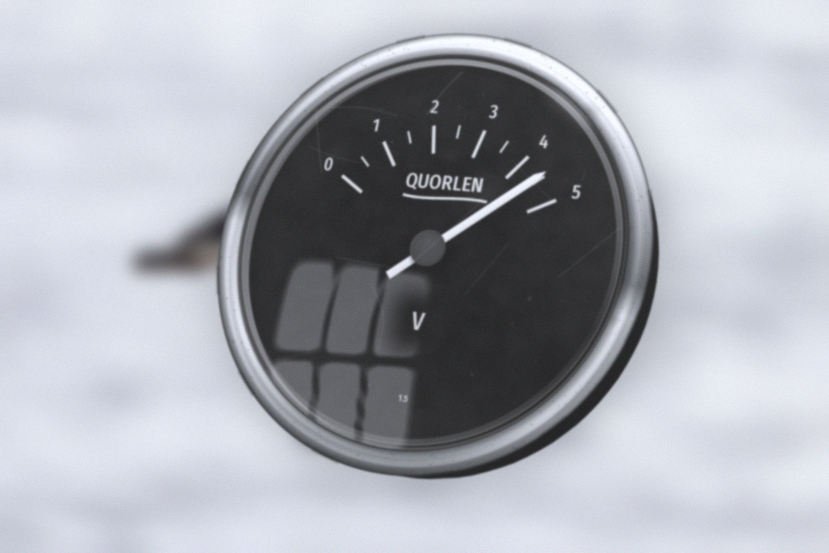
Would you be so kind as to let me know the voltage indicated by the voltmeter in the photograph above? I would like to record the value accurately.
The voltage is 4.5 V
